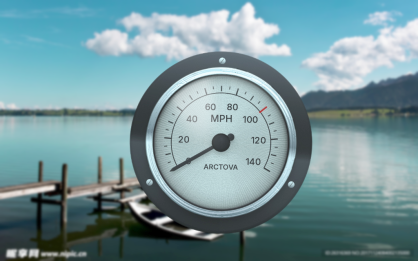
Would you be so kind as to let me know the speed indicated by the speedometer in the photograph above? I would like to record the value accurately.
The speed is 0 mph
